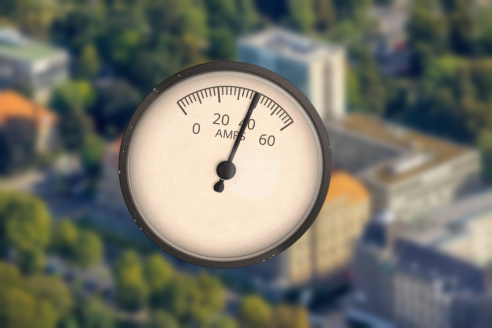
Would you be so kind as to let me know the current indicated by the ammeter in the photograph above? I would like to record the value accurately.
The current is 38 A
